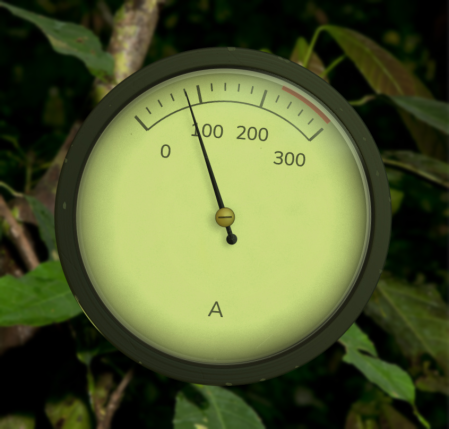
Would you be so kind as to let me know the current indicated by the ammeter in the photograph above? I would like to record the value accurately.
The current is 80 A
